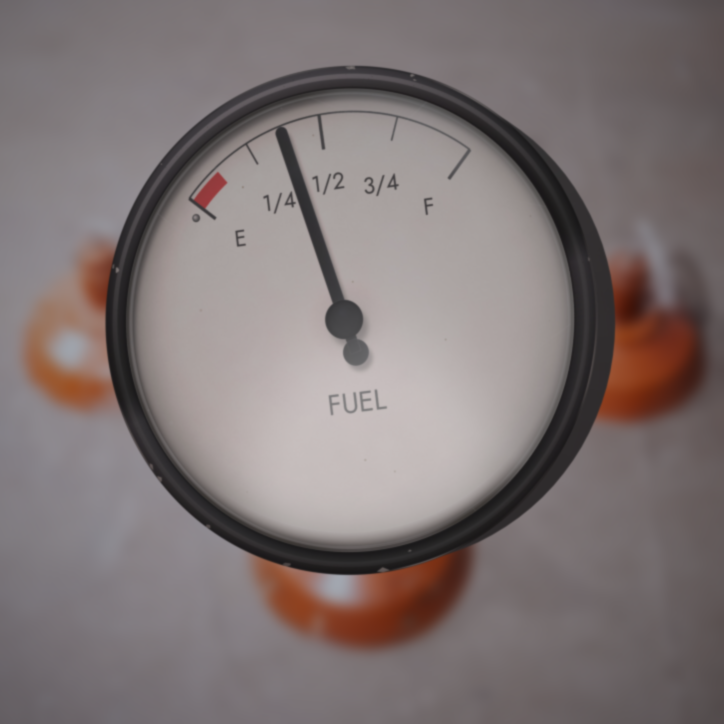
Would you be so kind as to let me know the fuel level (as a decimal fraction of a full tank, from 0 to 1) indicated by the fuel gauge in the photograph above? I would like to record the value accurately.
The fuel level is 0.375
